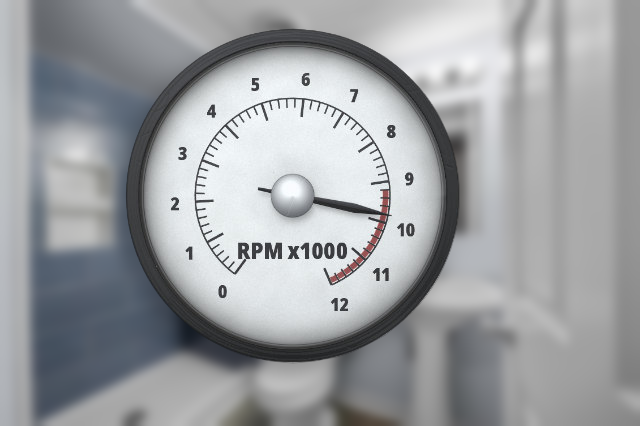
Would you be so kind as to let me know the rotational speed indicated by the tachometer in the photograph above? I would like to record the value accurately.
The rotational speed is 9800 rpm
